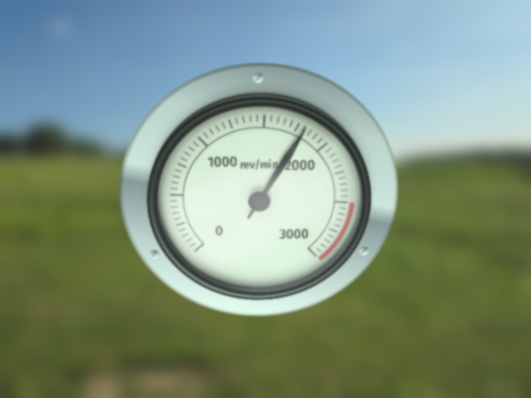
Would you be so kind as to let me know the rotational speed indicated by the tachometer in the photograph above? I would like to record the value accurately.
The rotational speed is 1800 rpm
